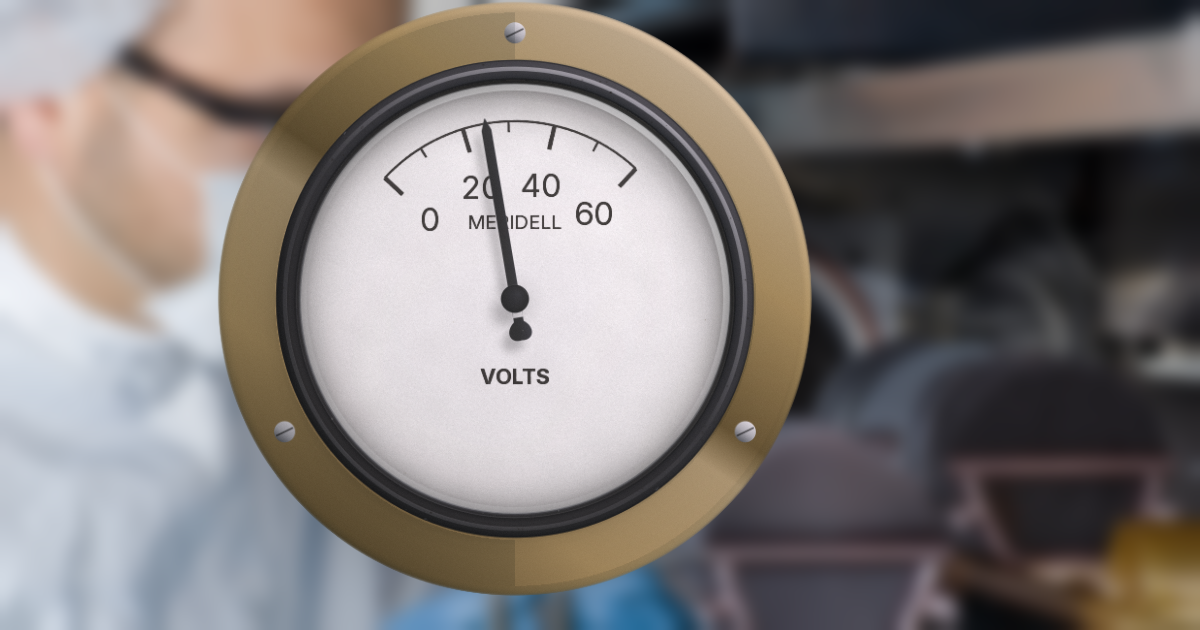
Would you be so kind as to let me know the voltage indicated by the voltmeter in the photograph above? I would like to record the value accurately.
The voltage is 25 V
